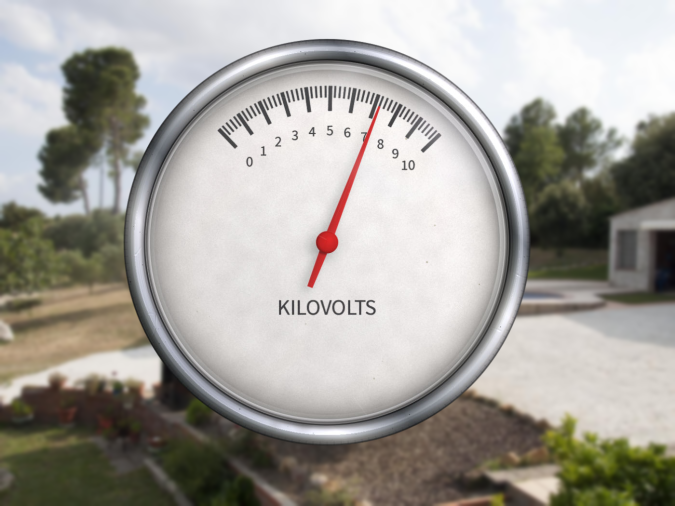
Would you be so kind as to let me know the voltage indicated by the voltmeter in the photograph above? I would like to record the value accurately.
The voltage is 7.2 kV
